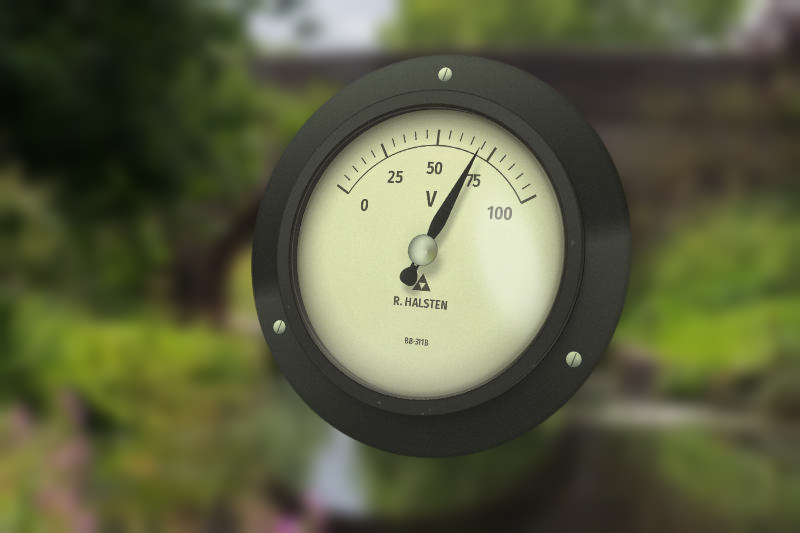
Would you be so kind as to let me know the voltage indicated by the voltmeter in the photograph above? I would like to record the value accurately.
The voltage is 70 V
